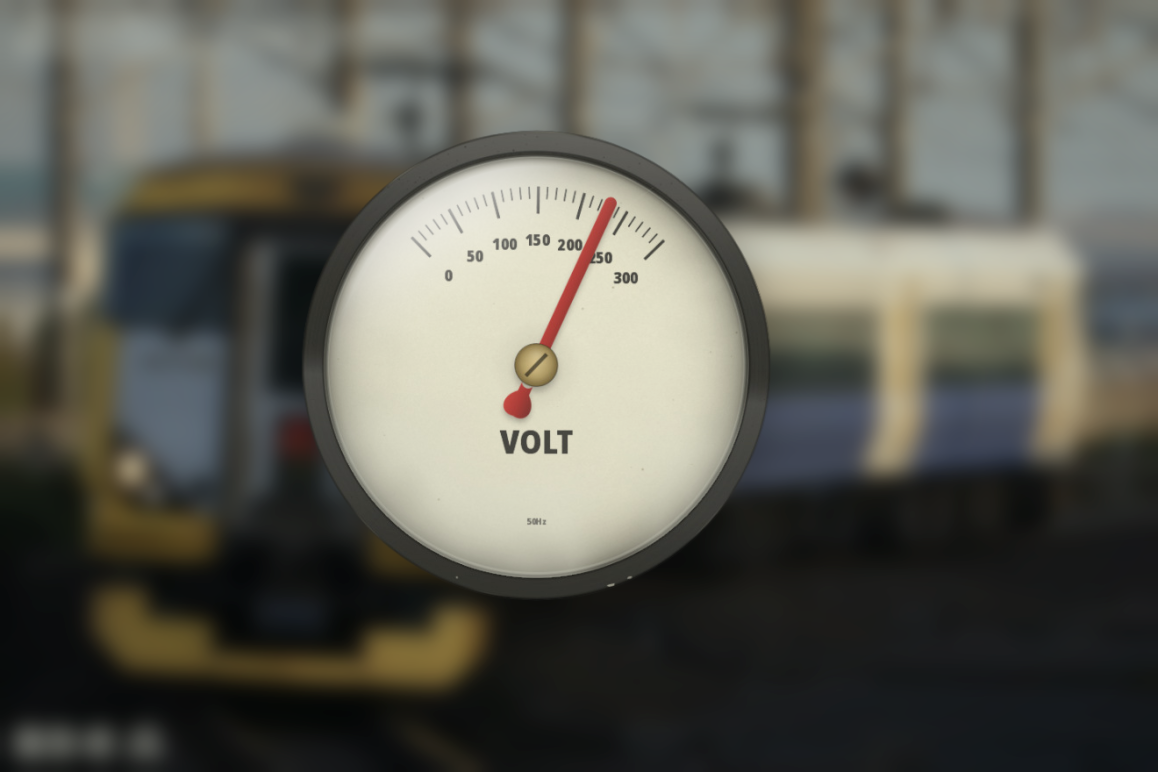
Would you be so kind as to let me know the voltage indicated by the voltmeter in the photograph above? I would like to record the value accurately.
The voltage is 230 V
